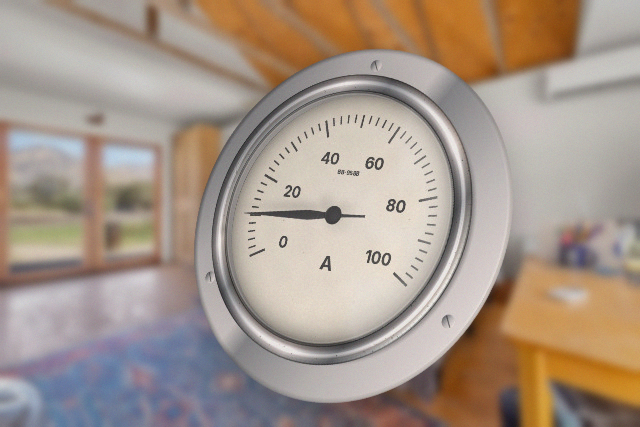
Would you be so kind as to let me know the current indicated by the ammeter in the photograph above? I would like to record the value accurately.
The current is 10 A
